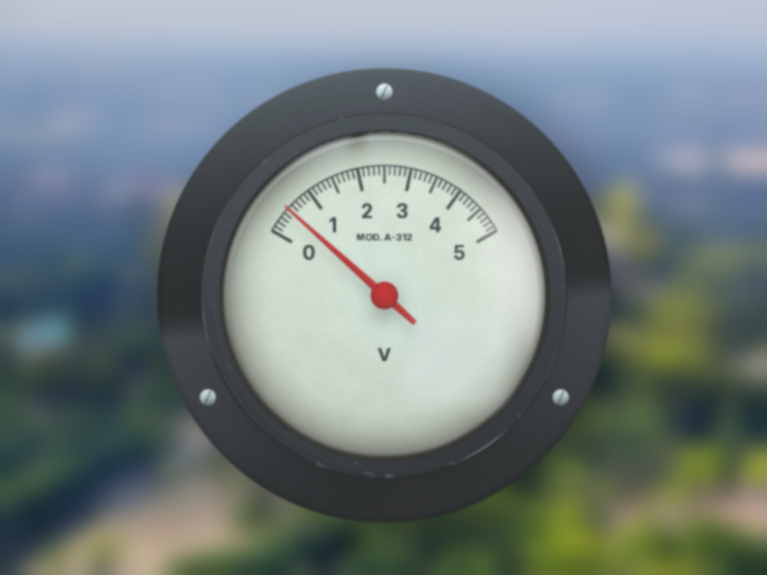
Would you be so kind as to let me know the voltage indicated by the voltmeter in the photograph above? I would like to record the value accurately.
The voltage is 0.5 V
